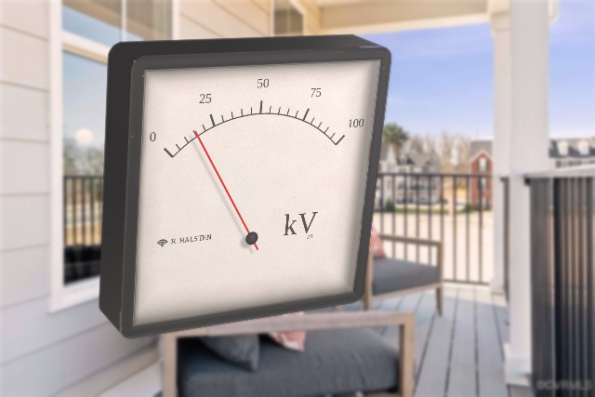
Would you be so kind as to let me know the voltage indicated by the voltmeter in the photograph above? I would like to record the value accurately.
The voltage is 15 kV
